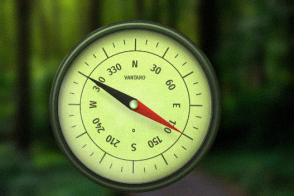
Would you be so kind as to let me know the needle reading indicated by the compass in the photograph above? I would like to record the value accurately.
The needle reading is 120 °
